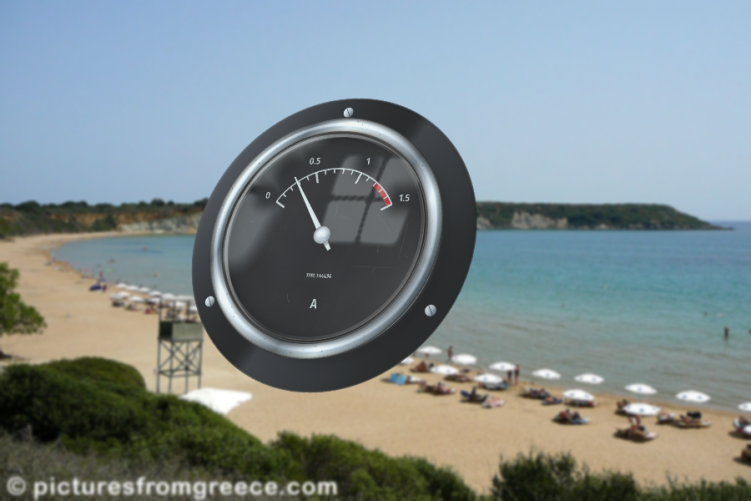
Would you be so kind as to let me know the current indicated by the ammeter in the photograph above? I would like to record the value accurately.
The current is 0.3 A
